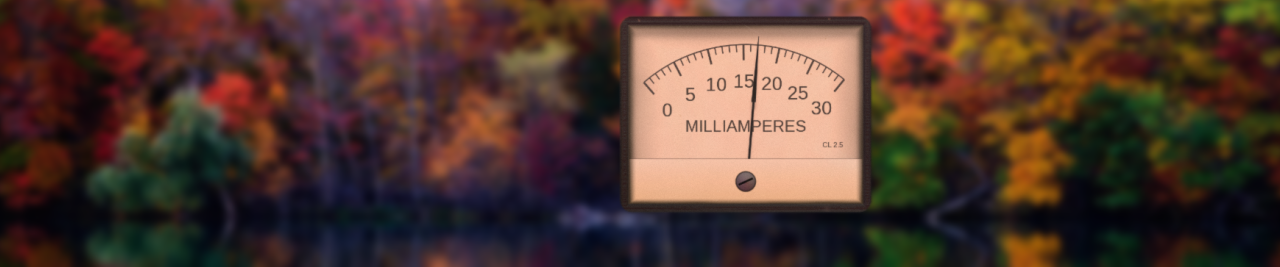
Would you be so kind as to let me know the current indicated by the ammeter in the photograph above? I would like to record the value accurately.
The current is 17 mA
